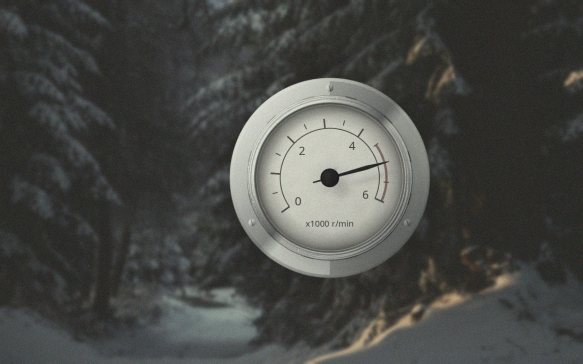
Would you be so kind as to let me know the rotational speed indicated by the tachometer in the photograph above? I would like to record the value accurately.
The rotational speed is 5000 rpm
